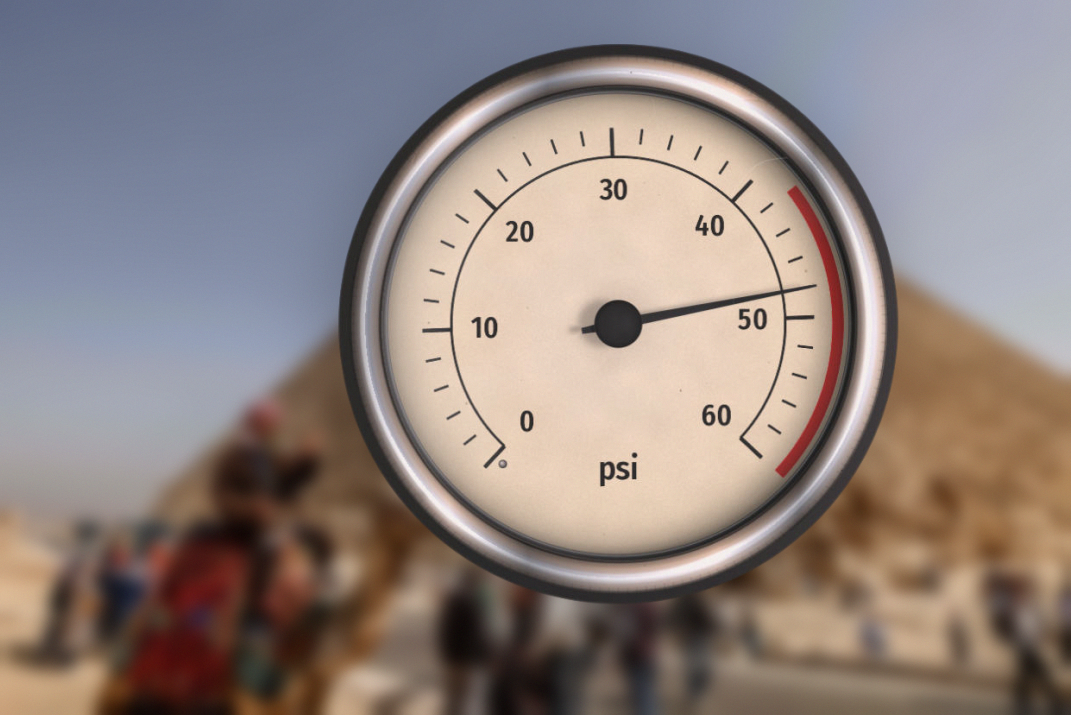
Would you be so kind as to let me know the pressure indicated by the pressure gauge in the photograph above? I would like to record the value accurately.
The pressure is 48 psi
